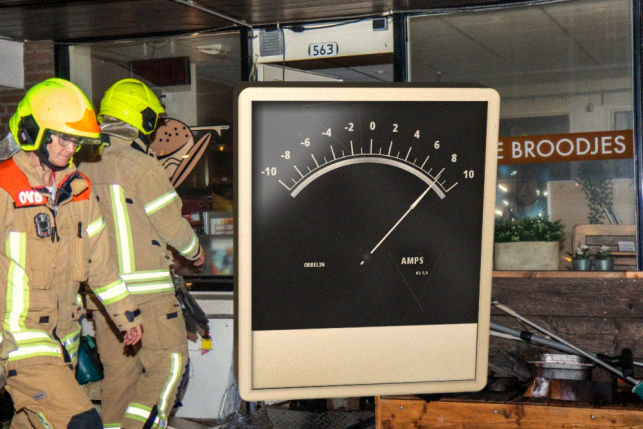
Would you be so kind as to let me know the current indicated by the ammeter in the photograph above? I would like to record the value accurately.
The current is 8 A
